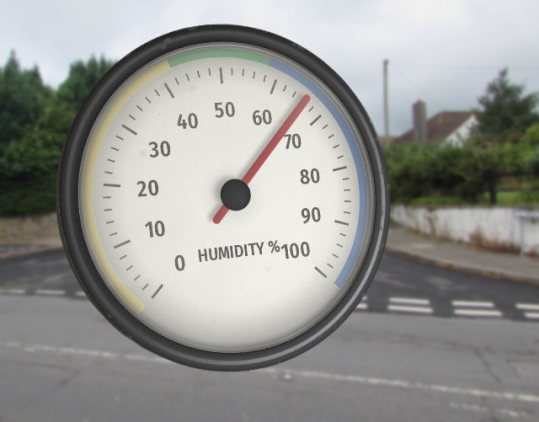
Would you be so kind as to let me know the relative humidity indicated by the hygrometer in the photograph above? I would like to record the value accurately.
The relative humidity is 66 %
